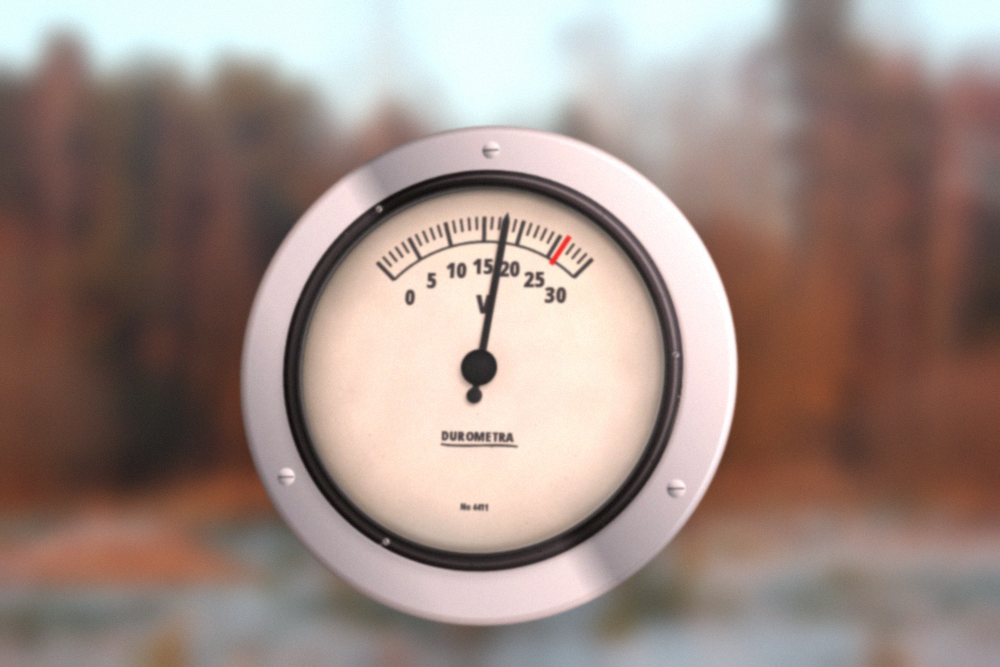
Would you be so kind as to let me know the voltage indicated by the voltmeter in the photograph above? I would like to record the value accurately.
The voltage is 18 V
